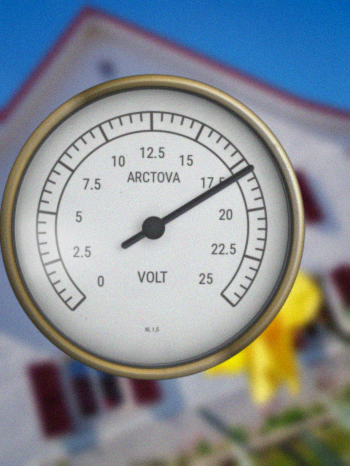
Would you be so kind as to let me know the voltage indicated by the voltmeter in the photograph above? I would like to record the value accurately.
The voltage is 18 V
